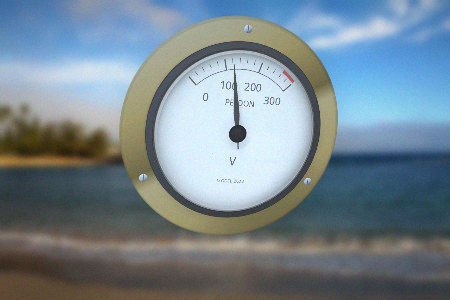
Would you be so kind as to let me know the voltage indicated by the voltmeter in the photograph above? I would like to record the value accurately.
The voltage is 120 V
